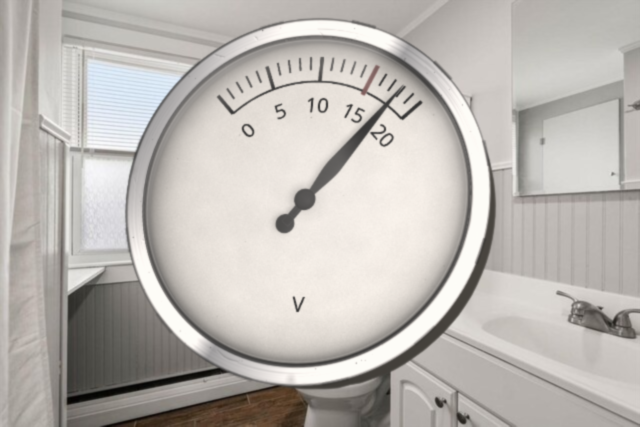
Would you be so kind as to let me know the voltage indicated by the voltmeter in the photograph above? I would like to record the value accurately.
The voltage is 18 V
